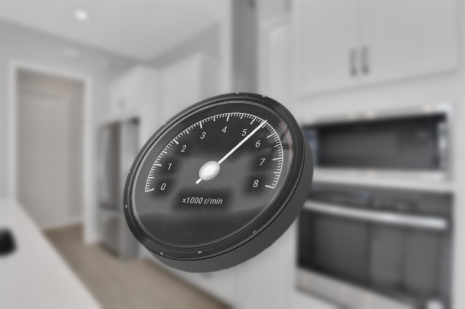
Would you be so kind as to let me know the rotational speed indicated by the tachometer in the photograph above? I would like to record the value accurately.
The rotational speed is 5500 rpm
